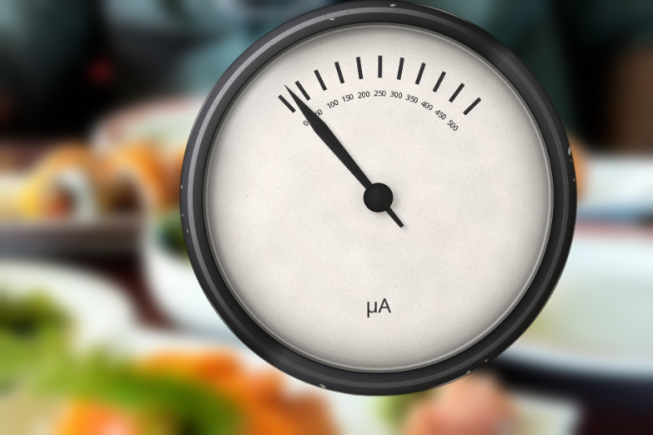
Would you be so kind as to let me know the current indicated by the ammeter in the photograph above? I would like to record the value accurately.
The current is 25 µA
